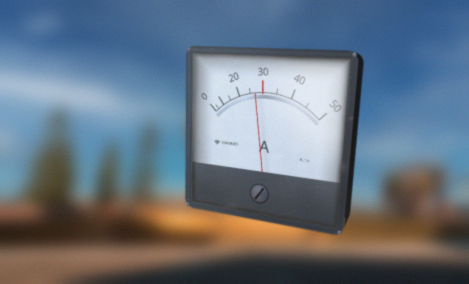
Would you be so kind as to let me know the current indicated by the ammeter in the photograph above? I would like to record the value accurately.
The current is 27.5 A
